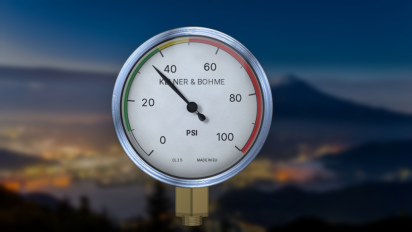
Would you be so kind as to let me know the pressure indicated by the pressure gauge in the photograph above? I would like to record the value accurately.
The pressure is 35 psi
